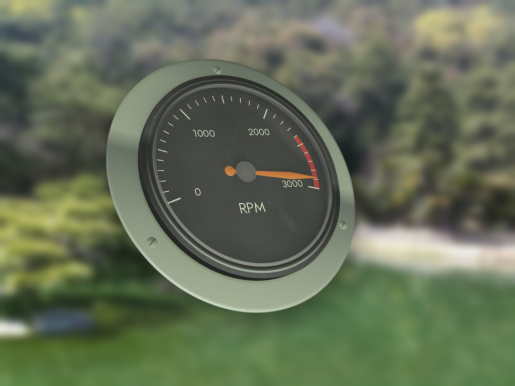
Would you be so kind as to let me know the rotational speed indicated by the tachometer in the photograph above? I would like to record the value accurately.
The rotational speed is 2900 rpm
